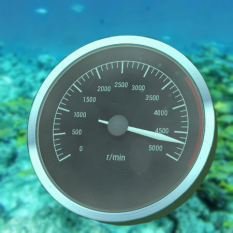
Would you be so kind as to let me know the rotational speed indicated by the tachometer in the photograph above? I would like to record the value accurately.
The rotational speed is 4700 rpm
